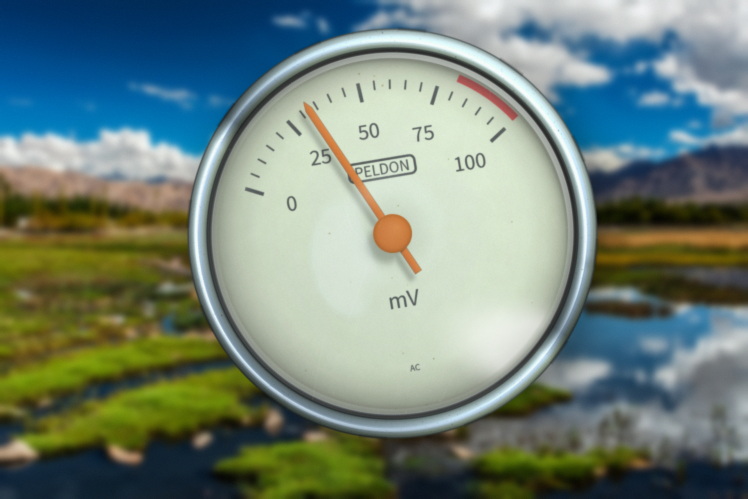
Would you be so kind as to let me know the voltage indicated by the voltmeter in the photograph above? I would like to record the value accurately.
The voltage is 32.5 mV
